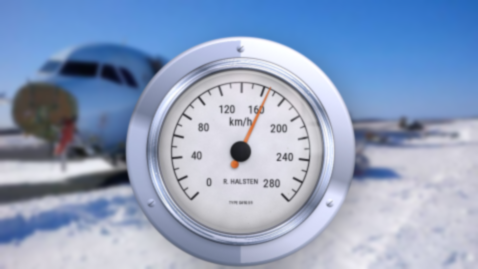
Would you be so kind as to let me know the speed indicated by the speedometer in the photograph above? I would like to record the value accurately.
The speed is 165 km/h
